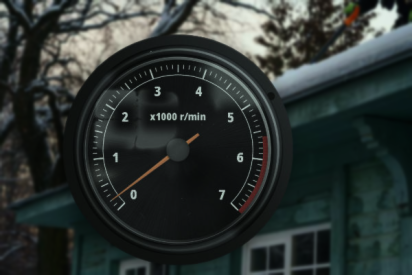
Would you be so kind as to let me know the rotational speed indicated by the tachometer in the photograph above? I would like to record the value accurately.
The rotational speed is 200 rpm
